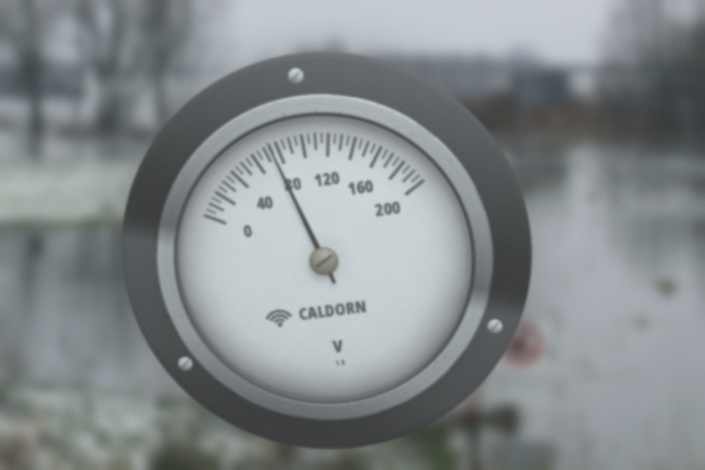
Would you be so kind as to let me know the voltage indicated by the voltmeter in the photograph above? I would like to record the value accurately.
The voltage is 75 V
